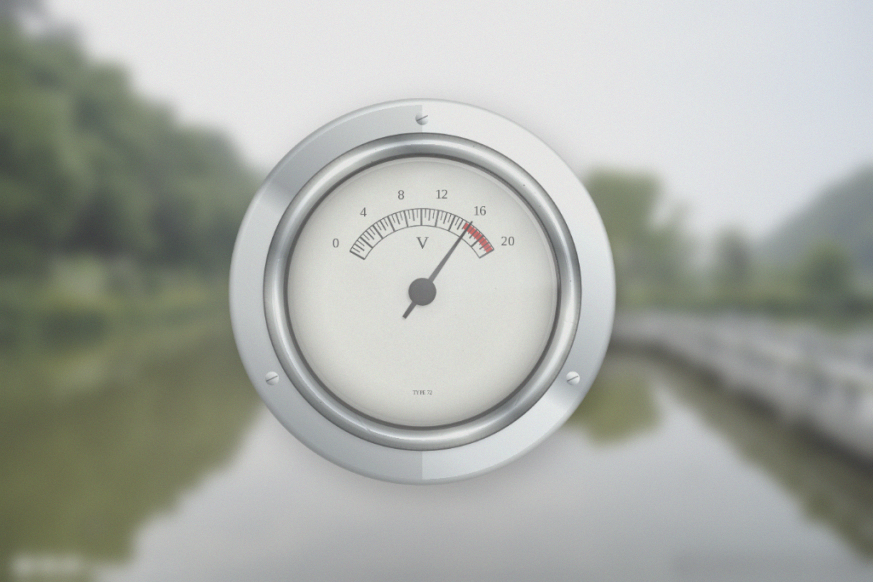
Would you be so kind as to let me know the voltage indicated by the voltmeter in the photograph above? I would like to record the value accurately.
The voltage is 16 V
